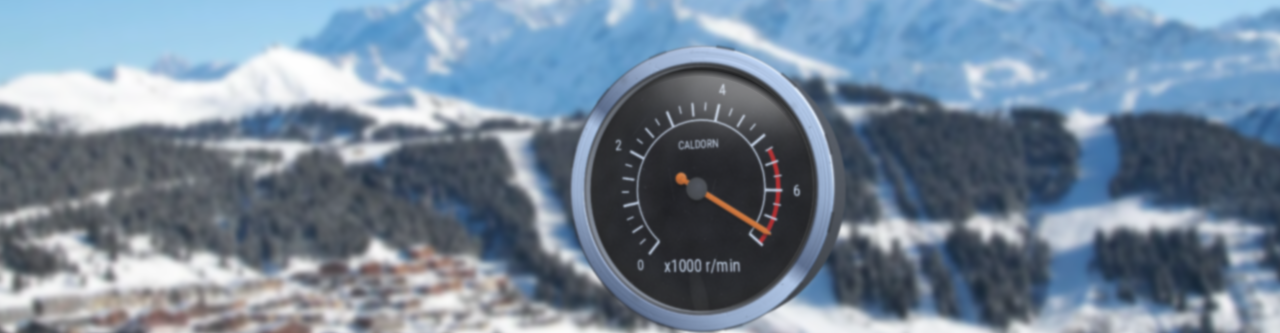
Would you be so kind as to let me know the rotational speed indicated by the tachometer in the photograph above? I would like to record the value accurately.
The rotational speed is 6750 rpm
